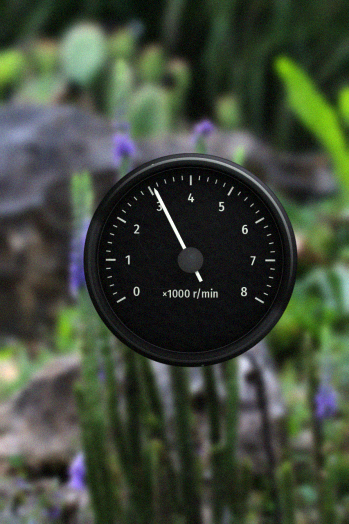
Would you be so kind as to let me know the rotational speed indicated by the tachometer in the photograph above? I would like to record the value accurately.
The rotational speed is 3100 rpm
